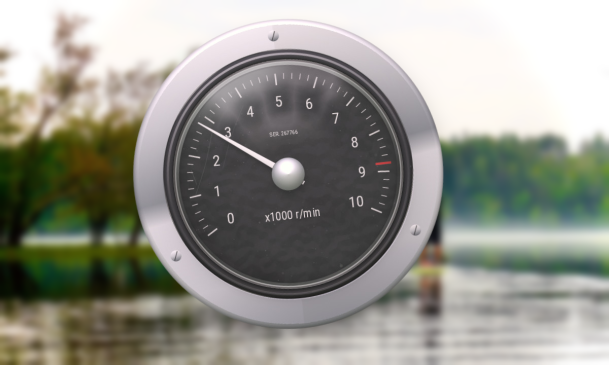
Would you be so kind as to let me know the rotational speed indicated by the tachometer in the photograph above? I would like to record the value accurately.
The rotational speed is 2800 rpm
